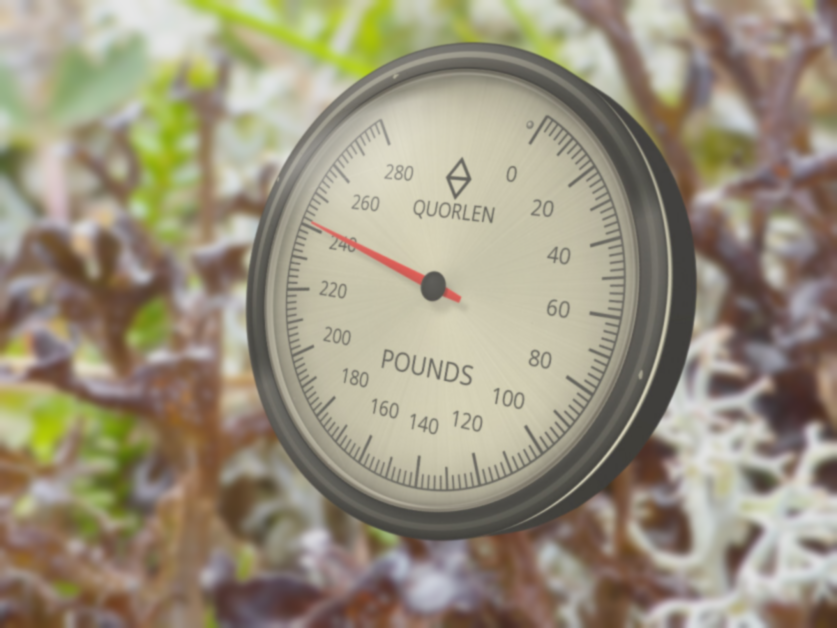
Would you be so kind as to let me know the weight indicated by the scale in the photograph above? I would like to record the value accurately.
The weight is 242 lb
